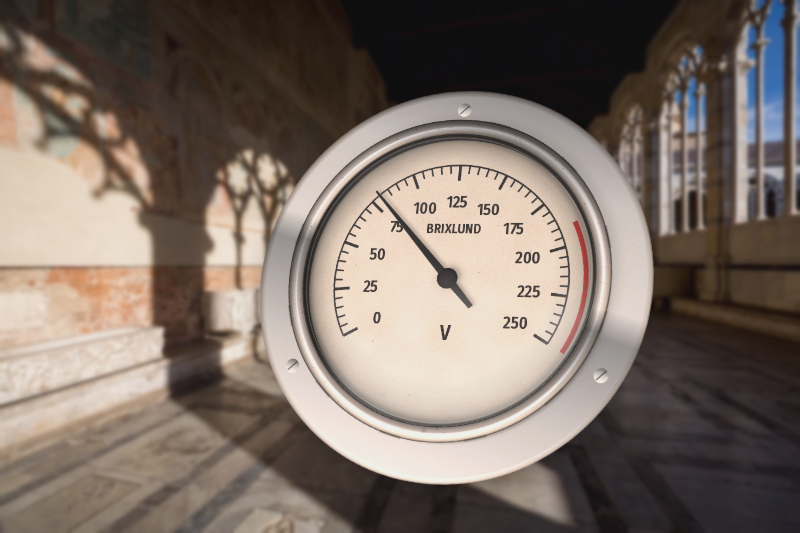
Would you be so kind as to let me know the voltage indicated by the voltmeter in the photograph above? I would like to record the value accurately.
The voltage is 80 V
